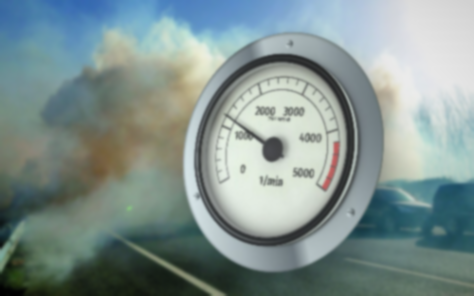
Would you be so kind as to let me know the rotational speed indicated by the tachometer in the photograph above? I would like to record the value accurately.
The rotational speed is 1200 rpm
